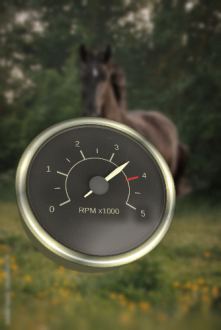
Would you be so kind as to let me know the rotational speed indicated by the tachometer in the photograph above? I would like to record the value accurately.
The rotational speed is 3500 rpm
